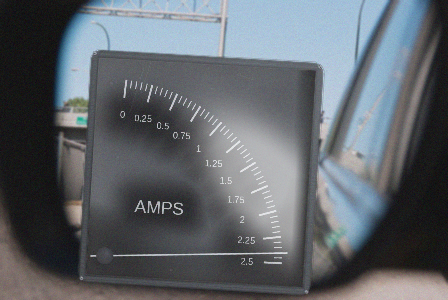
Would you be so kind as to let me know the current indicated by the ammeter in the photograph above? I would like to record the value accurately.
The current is 2.4 A
